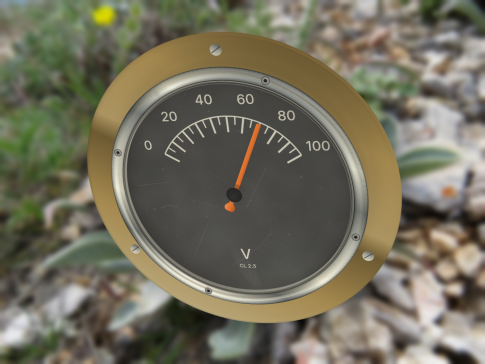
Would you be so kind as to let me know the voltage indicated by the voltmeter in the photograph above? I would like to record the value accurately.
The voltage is 70 V
